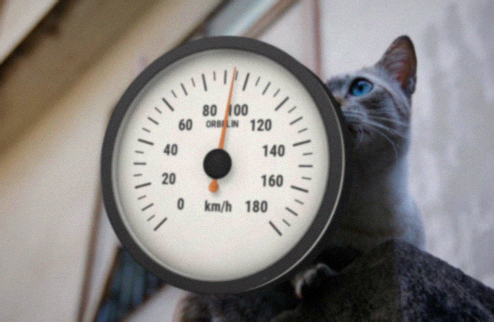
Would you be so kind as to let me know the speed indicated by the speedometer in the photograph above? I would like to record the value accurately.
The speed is 95 km/h
